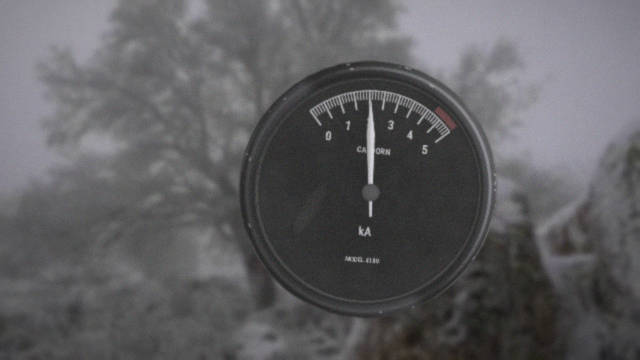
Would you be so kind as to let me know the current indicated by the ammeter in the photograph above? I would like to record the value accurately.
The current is 2 kA
